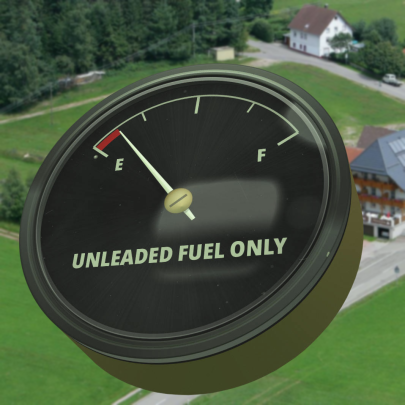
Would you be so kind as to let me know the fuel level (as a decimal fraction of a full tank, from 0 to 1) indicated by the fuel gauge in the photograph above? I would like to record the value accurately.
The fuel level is 0.125
